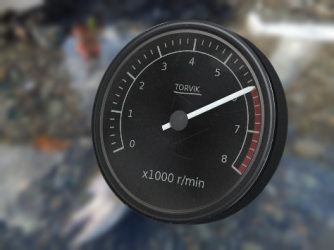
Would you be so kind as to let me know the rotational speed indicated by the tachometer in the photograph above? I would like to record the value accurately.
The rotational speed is 6000 rpm
